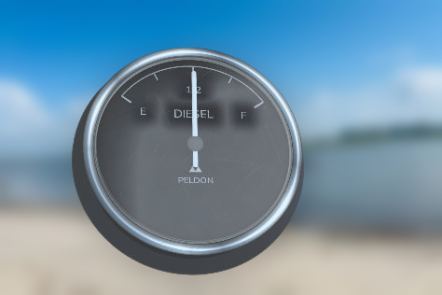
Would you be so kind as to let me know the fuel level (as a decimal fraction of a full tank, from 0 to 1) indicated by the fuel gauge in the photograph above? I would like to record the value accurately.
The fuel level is 0.5
